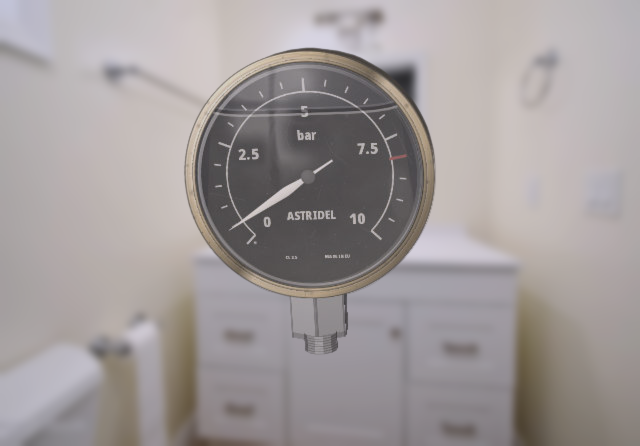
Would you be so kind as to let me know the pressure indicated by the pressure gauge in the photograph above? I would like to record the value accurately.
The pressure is 0.5 bar
